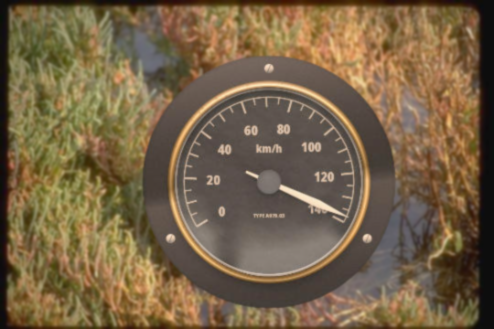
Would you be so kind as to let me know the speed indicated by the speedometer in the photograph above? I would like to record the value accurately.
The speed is 137.5 km/h
